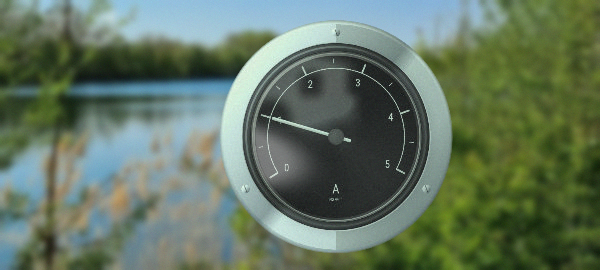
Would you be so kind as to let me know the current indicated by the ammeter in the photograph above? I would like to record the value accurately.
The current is 1 A
